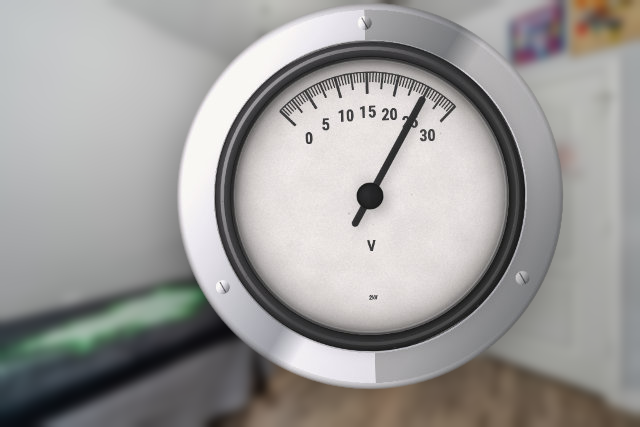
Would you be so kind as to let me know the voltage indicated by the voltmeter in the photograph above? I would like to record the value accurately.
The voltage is 25 V
